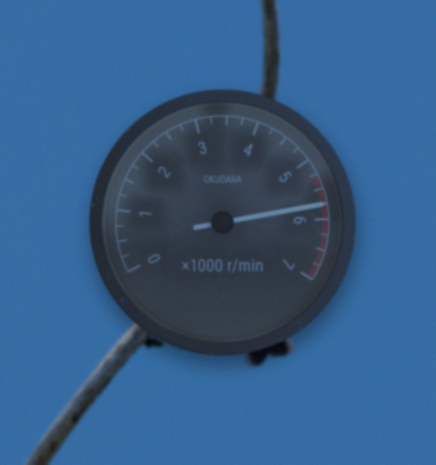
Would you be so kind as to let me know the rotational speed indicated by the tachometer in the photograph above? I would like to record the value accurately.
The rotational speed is 5750 rpm
